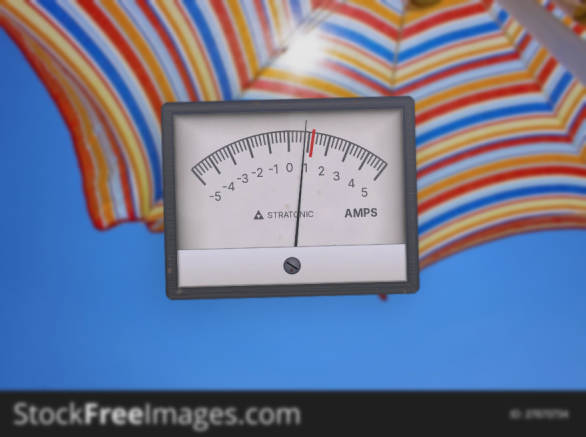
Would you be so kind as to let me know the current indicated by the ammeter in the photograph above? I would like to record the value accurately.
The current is 0.8 A
